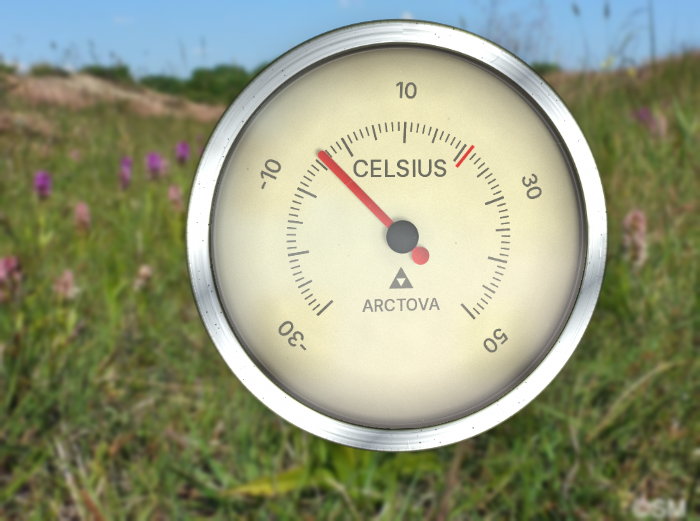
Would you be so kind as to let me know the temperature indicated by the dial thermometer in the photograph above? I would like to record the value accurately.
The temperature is -4 °C
